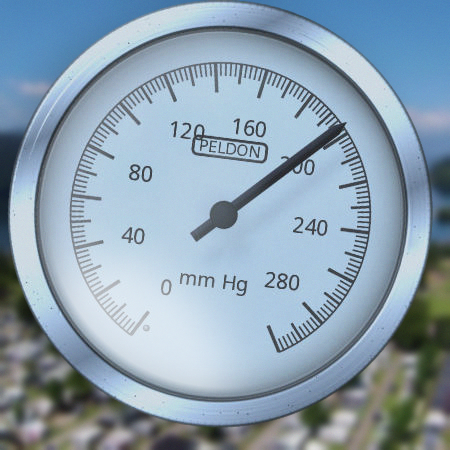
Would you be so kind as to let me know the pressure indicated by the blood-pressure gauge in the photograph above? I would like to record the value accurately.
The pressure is 196 mmHg
